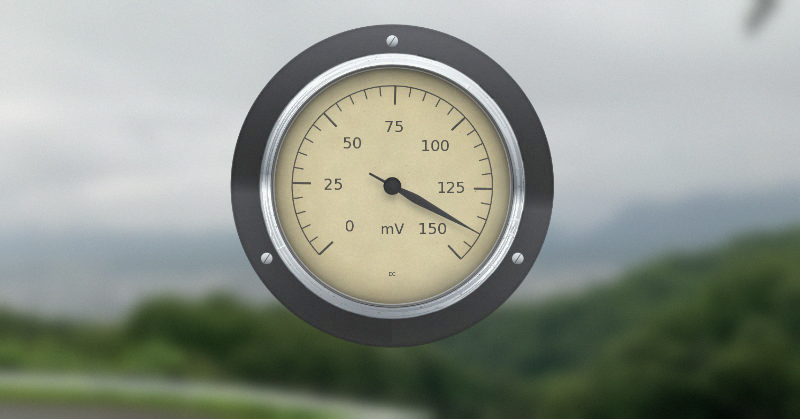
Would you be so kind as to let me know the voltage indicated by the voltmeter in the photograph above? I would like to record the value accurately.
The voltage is 140 mV
